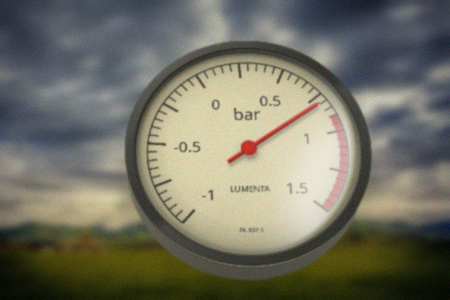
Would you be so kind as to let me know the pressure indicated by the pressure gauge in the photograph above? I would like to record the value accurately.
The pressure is 0.8 bar
